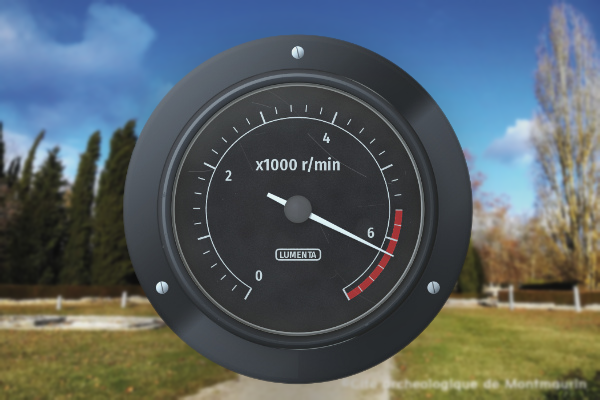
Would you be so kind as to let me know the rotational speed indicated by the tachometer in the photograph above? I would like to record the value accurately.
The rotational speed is 6200 rpm
